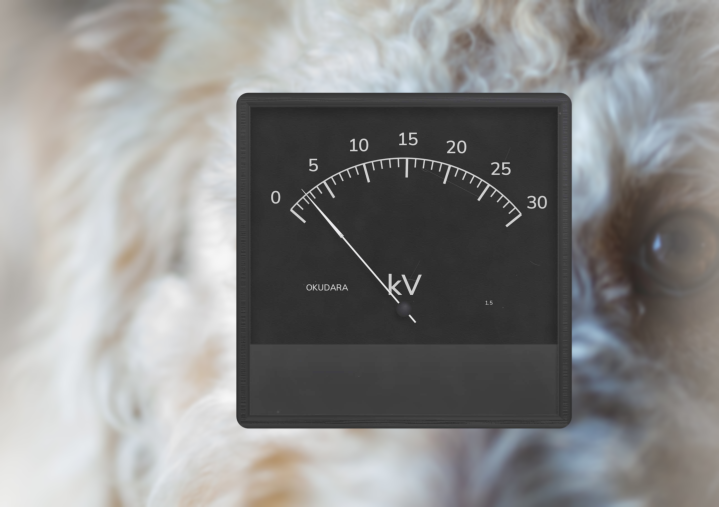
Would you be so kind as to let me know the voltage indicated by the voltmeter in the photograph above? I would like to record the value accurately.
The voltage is 2.5 kV
